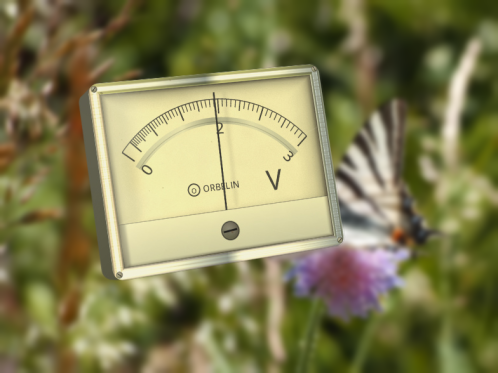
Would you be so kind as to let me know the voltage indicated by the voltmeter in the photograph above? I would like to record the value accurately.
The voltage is 1.95 V
